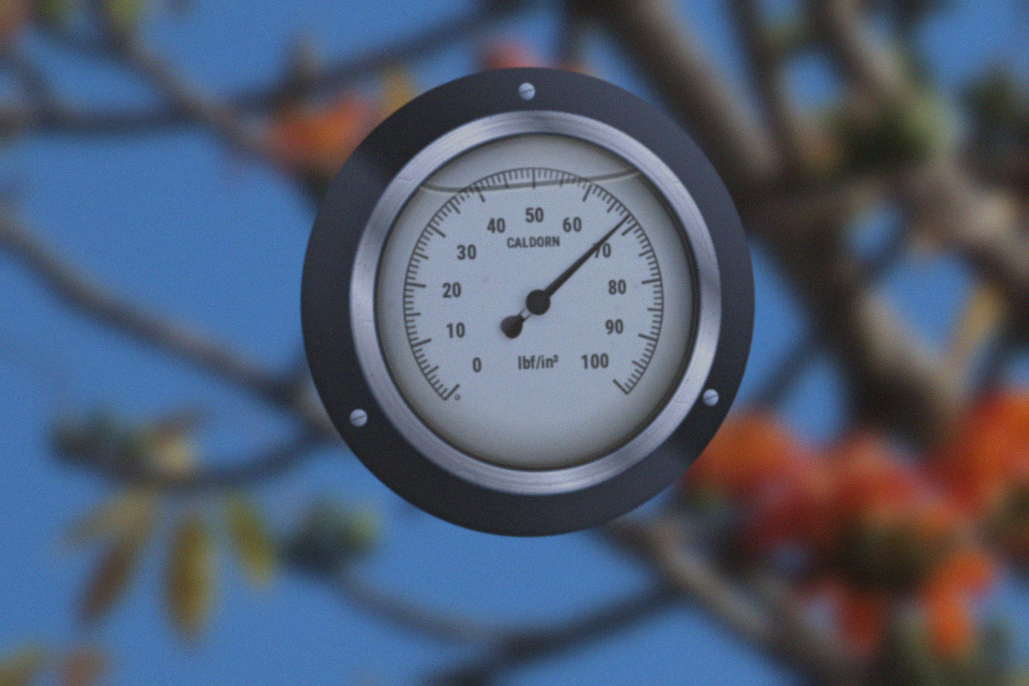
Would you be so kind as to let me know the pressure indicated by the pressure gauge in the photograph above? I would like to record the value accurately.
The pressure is 68 psi
